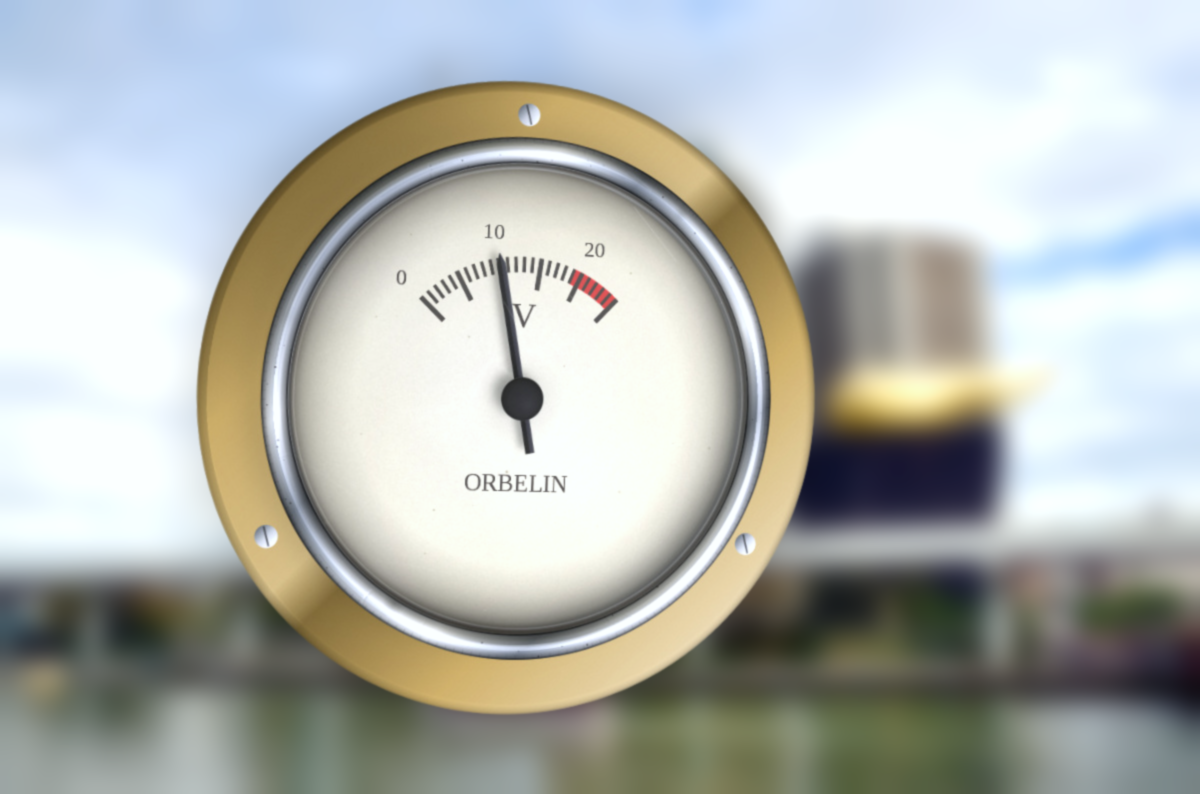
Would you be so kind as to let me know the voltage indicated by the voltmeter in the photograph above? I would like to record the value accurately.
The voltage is 10 V
